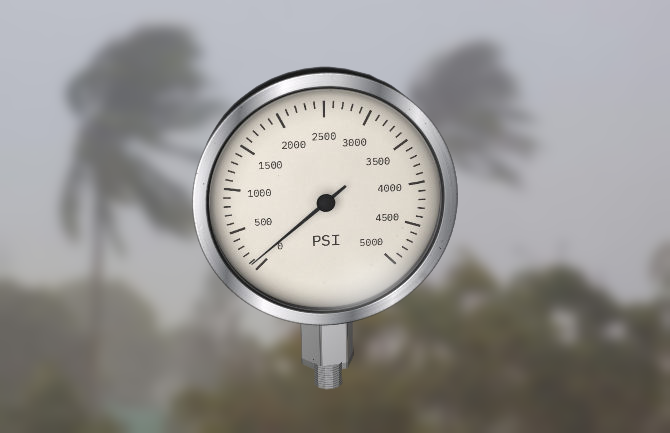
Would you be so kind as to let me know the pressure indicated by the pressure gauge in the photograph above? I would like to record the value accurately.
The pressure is 100 psi
